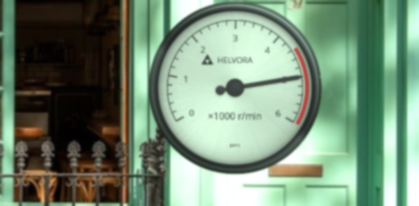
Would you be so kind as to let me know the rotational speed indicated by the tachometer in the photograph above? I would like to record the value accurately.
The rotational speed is 5000 rpm
